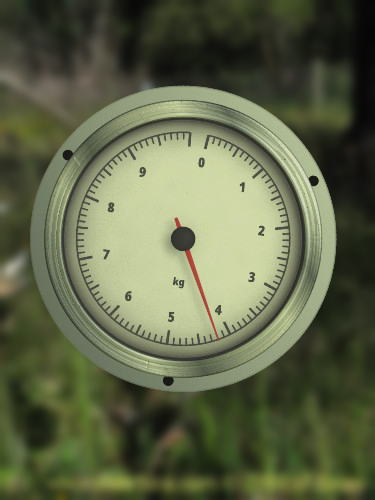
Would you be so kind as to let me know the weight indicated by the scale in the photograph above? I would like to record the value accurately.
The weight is 4.2 kg
